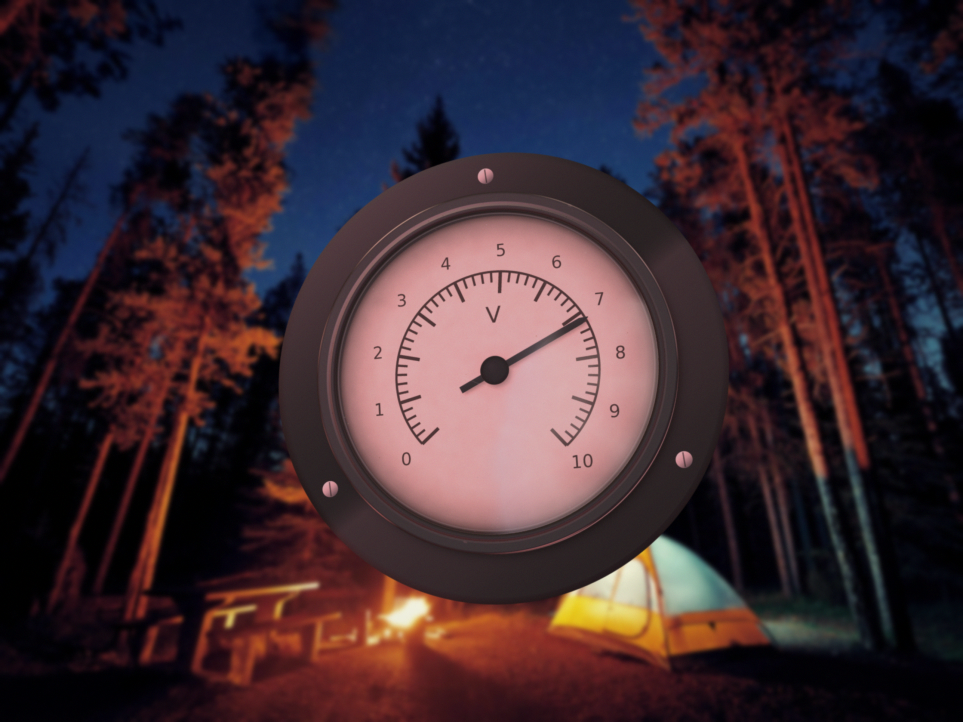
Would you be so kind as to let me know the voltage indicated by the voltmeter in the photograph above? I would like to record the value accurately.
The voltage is 7.2 V
